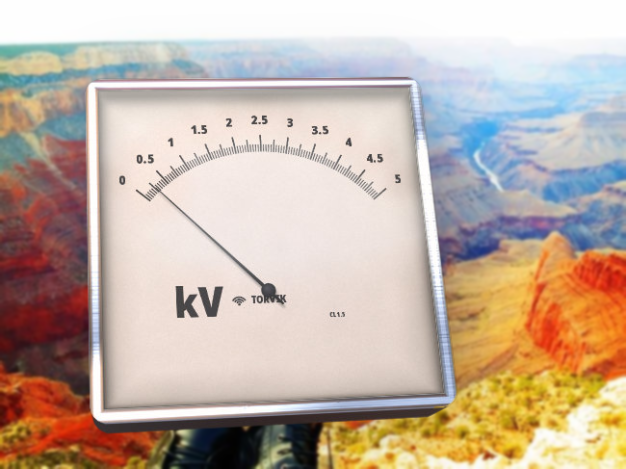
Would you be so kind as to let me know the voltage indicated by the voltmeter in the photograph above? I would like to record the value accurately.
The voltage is 0.25 kV
